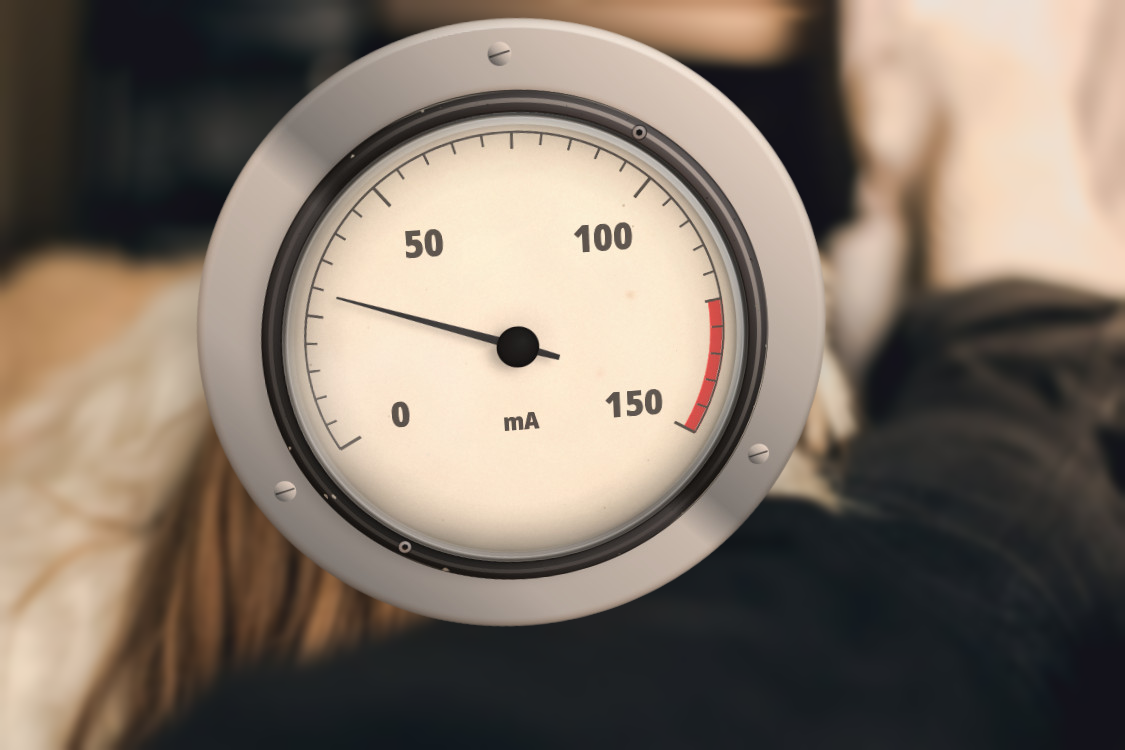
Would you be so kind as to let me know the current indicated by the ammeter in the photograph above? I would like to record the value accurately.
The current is 30 mA
